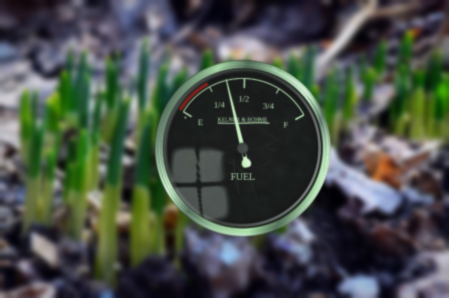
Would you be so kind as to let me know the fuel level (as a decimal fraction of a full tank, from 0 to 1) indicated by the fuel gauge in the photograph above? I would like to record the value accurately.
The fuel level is 0.375
